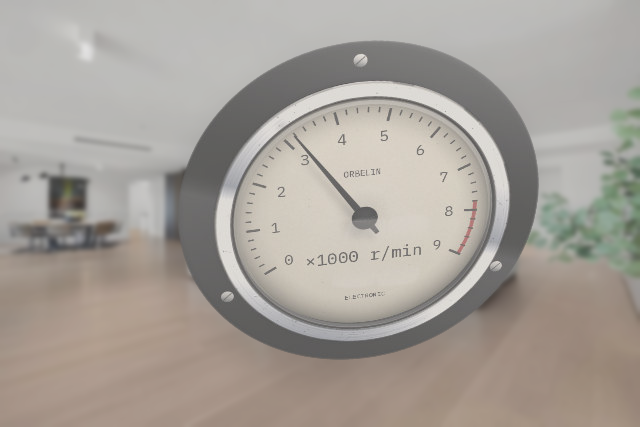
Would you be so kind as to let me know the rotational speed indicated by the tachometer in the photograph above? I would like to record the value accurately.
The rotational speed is 3200 rpm
